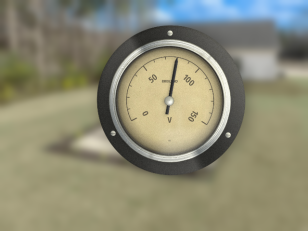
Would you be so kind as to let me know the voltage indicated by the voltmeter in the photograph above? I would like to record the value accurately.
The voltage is 80 V
